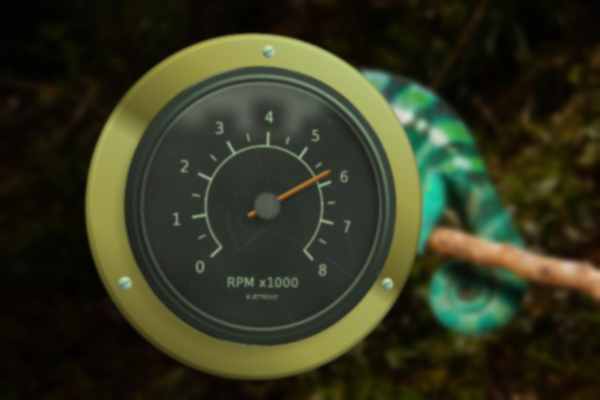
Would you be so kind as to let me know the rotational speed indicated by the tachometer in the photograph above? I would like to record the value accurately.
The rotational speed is 5750 rpm
